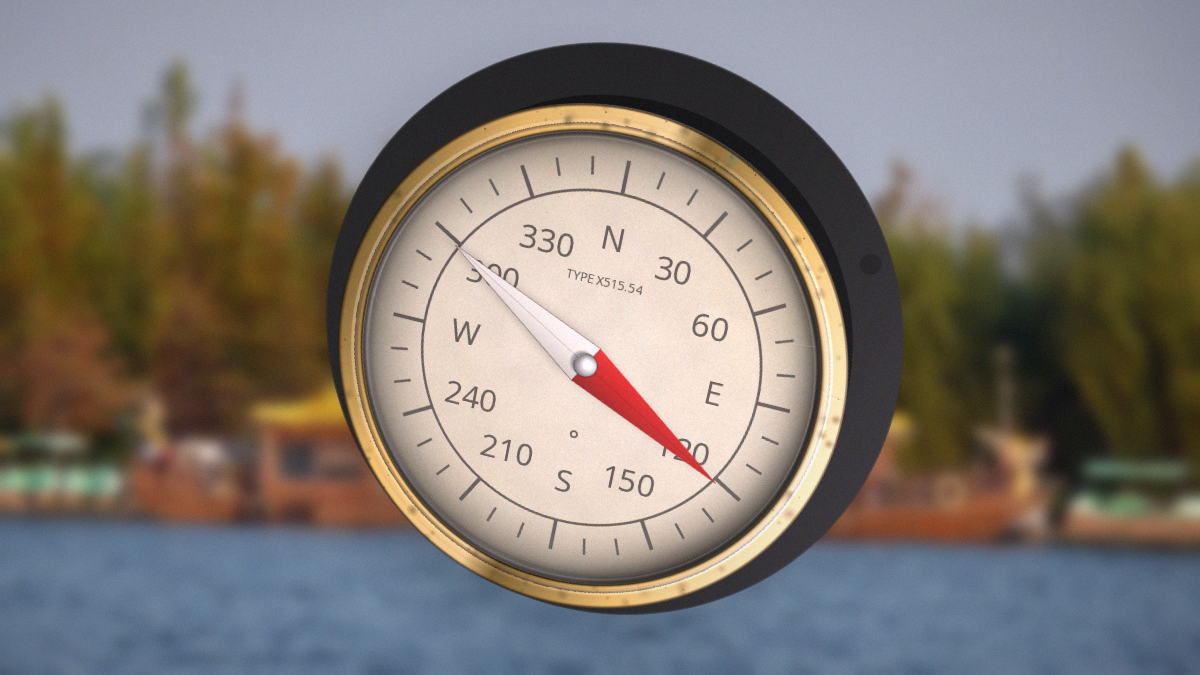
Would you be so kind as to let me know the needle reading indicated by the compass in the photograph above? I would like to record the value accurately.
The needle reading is 120 °
